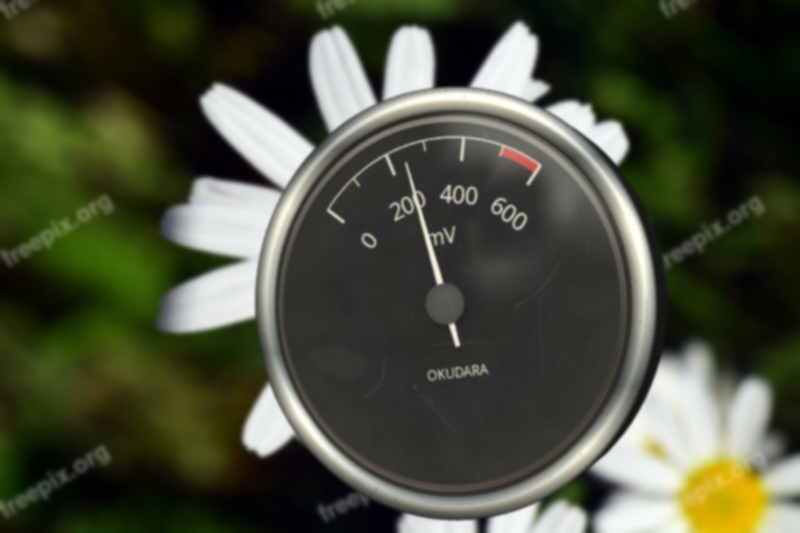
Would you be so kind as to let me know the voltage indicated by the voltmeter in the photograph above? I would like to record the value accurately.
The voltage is 250 mV
